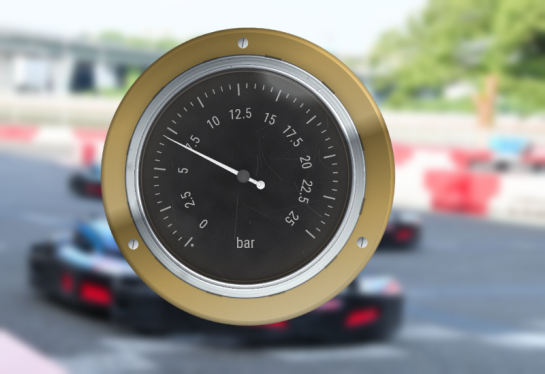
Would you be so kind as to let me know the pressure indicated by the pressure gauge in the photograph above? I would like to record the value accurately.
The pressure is 7 bar
